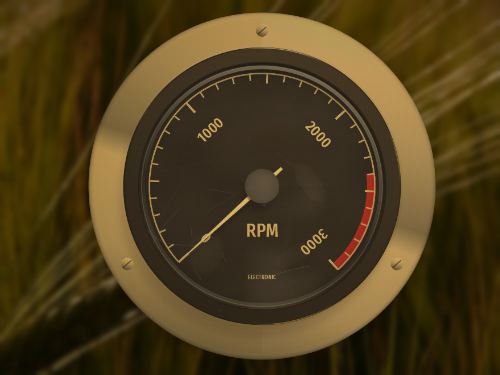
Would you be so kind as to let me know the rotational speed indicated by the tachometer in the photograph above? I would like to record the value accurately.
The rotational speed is 0 rpm
